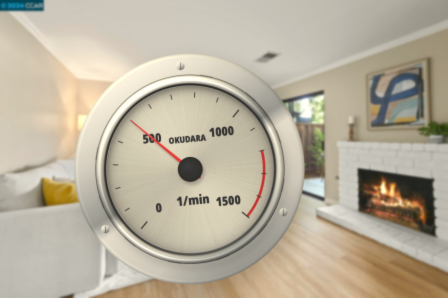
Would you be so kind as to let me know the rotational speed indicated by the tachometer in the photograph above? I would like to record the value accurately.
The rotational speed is 500 rpm
